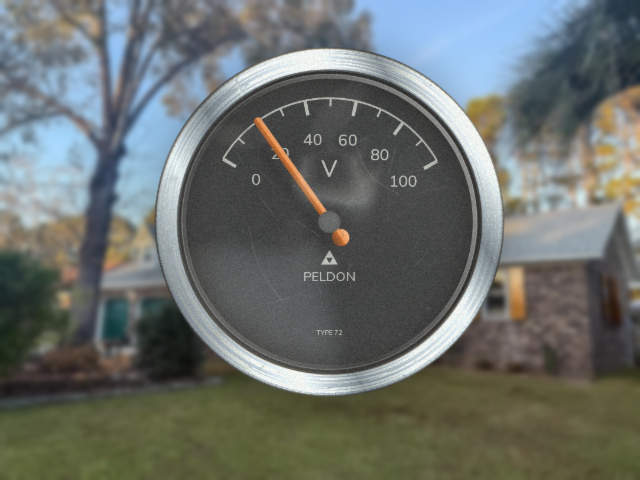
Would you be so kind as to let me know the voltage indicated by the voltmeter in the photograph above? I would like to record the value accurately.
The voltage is 20 V
